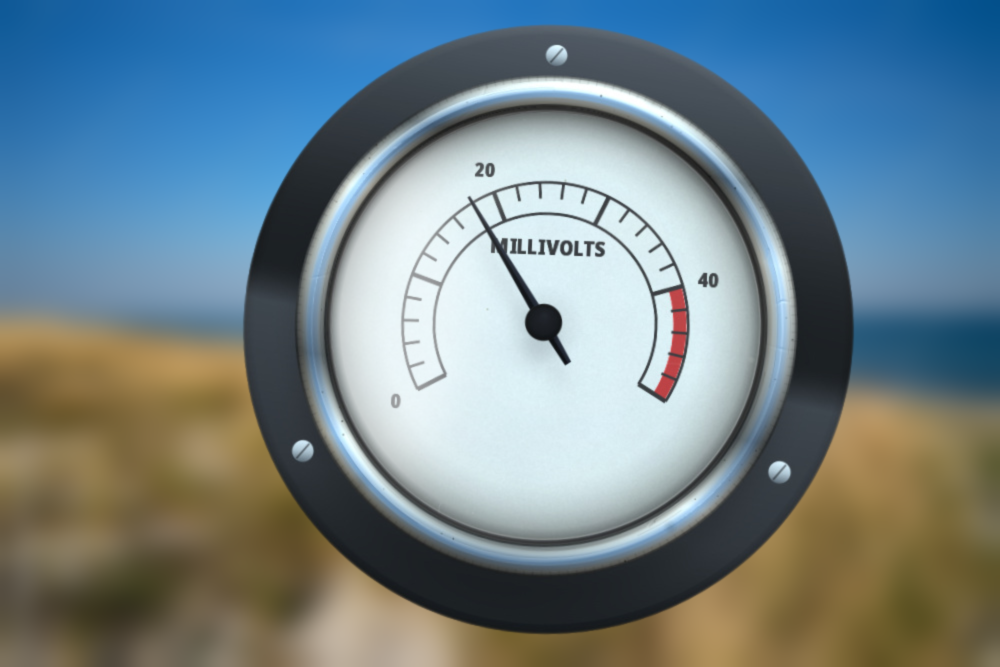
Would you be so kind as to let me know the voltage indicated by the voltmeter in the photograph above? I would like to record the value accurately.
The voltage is 18 mV
